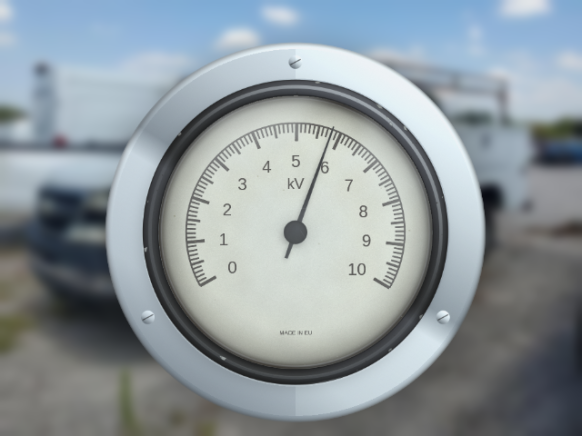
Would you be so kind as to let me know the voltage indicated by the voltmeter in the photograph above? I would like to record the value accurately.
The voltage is 5.8 kV
